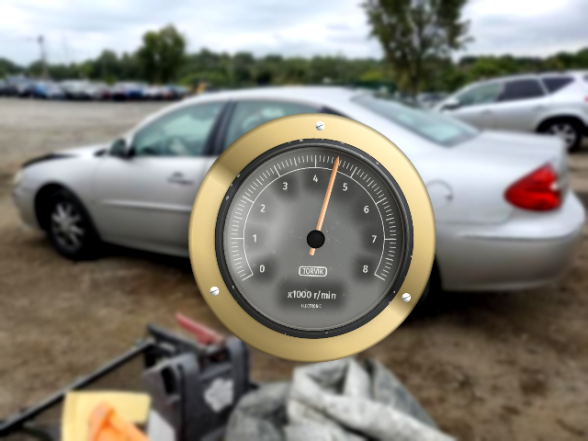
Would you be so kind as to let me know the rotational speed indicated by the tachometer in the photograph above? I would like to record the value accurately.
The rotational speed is 4500 rpm
